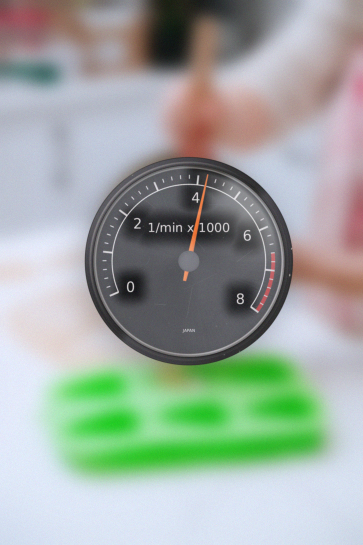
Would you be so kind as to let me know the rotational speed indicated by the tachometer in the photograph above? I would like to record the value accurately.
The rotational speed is 4200 rpm
